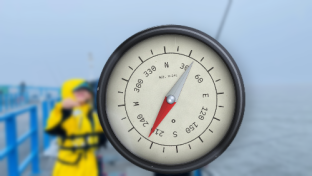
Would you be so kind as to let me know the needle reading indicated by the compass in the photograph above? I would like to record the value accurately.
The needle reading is 217.5 °
